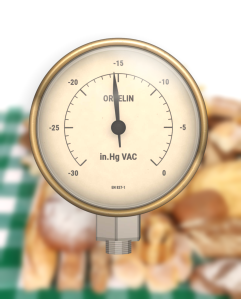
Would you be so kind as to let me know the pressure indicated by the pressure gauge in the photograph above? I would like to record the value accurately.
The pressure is -15.5 inHg
